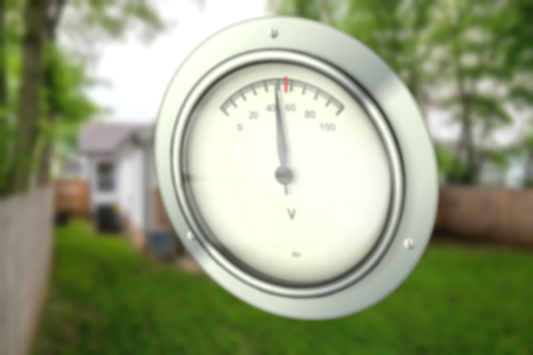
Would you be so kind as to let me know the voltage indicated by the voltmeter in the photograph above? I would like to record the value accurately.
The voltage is 50 V
